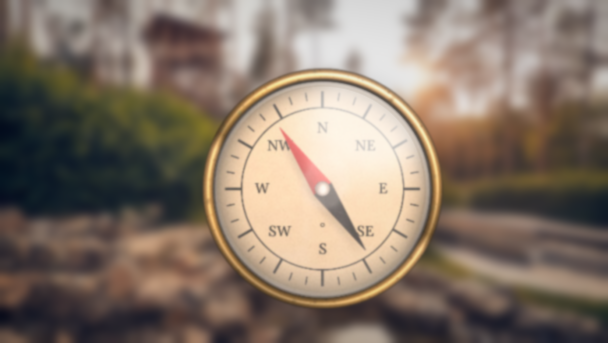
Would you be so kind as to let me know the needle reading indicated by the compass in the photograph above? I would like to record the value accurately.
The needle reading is 325 °
